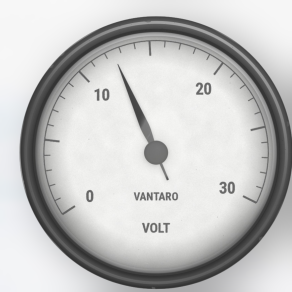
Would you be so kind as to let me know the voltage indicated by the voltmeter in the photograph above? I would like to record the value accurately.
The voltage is 12.5 V
